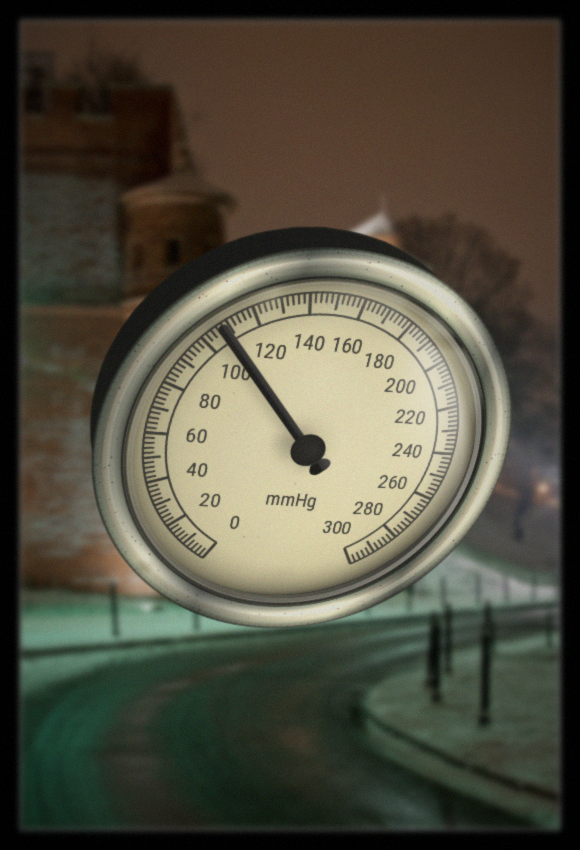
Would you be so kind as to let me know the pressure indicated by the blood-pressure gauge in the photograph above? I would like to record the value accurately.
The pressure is 108 mmHg
